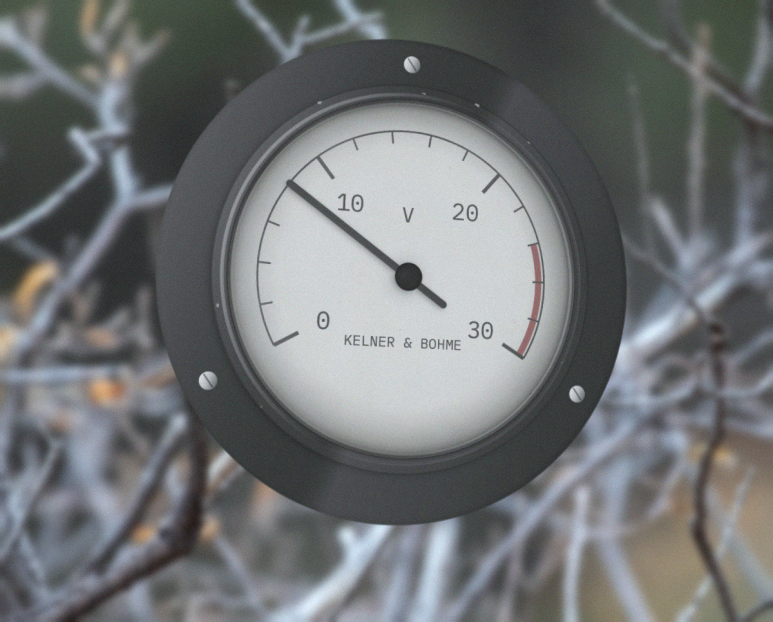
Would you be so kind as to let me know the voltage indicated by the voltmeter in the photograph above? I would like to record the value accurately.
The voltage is 8 V
